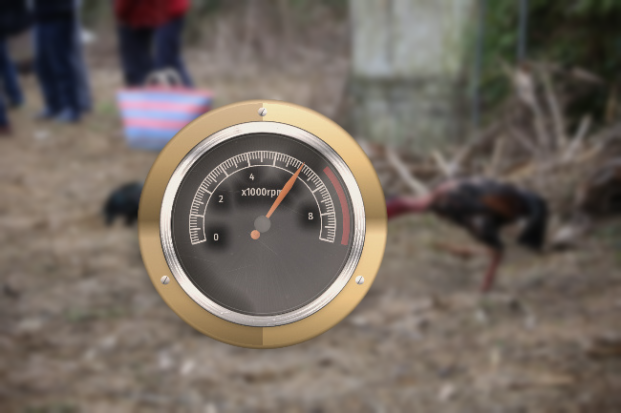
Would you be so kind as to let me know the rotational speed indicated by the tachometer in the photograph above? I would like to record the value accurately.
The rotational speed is 6000 rpm
